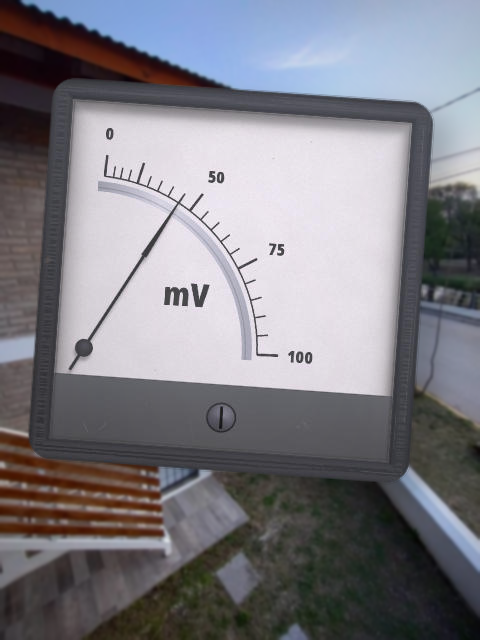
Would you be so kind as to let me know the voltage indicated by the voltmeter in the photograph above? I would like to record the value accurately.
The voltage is 45 mV
